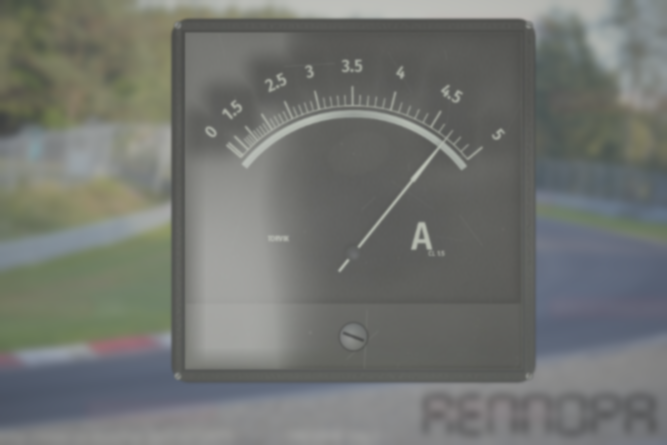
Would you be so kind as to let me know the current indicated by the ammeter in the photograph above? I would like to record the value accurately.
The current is 4.7 A
